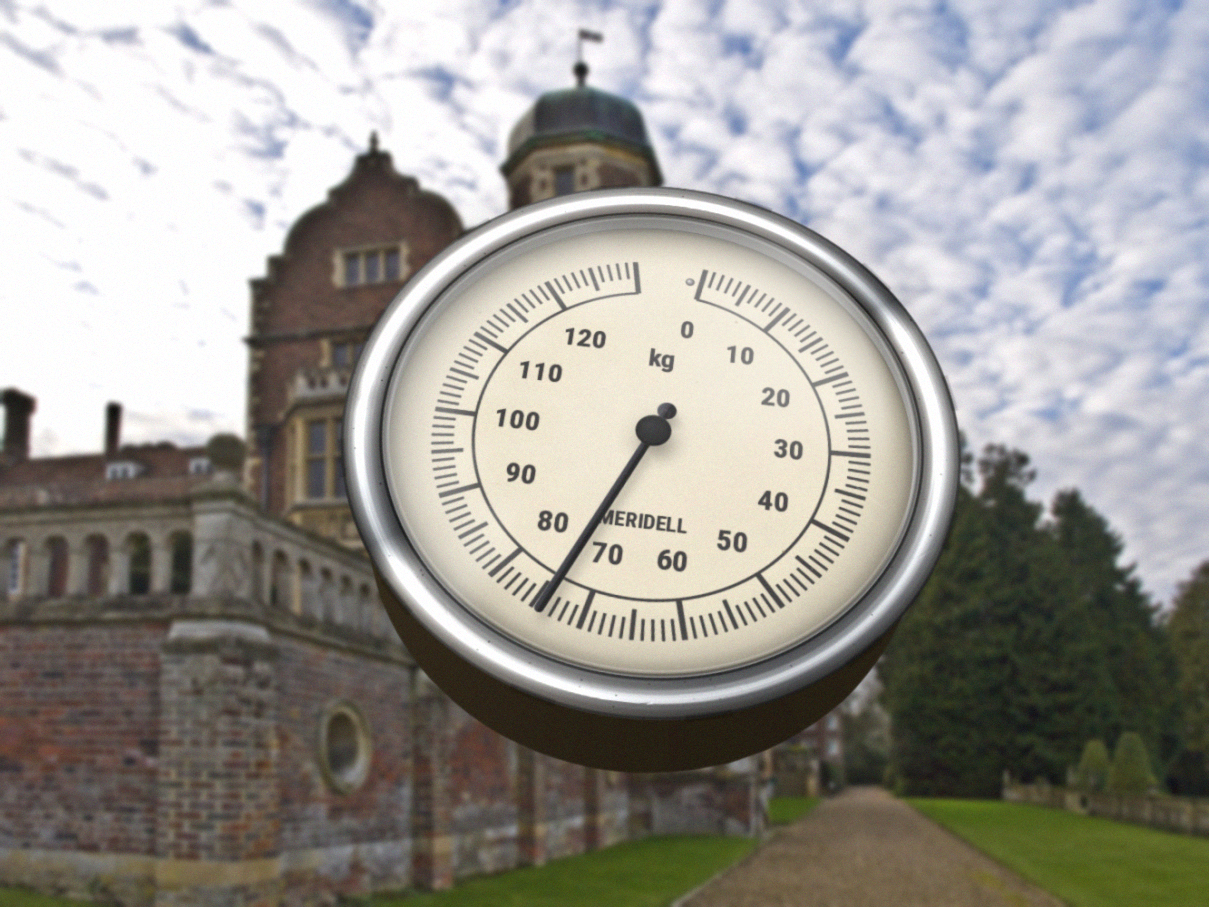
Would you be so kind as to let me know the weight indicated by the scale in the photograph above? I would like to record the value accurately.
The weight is 74 kg
